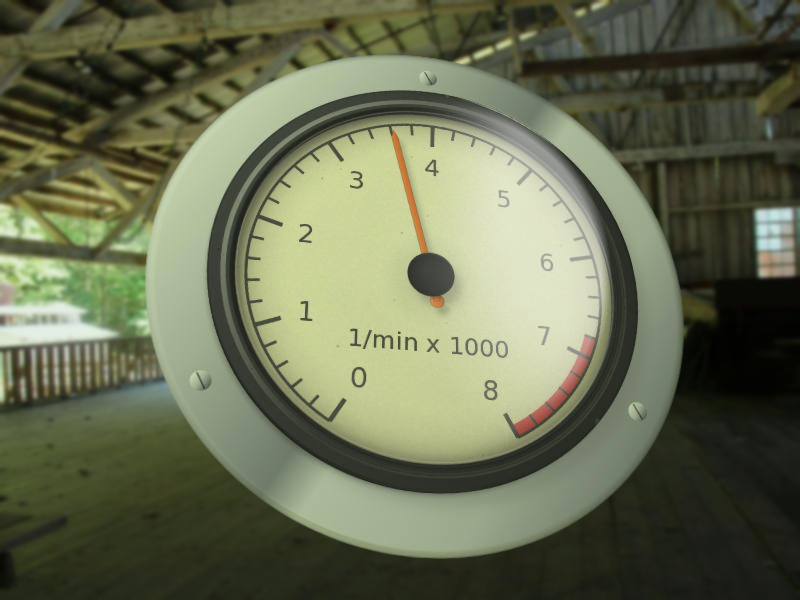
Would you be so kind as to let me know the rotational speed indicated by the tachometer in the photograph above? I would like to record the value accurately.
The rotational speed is 3600 rpm
